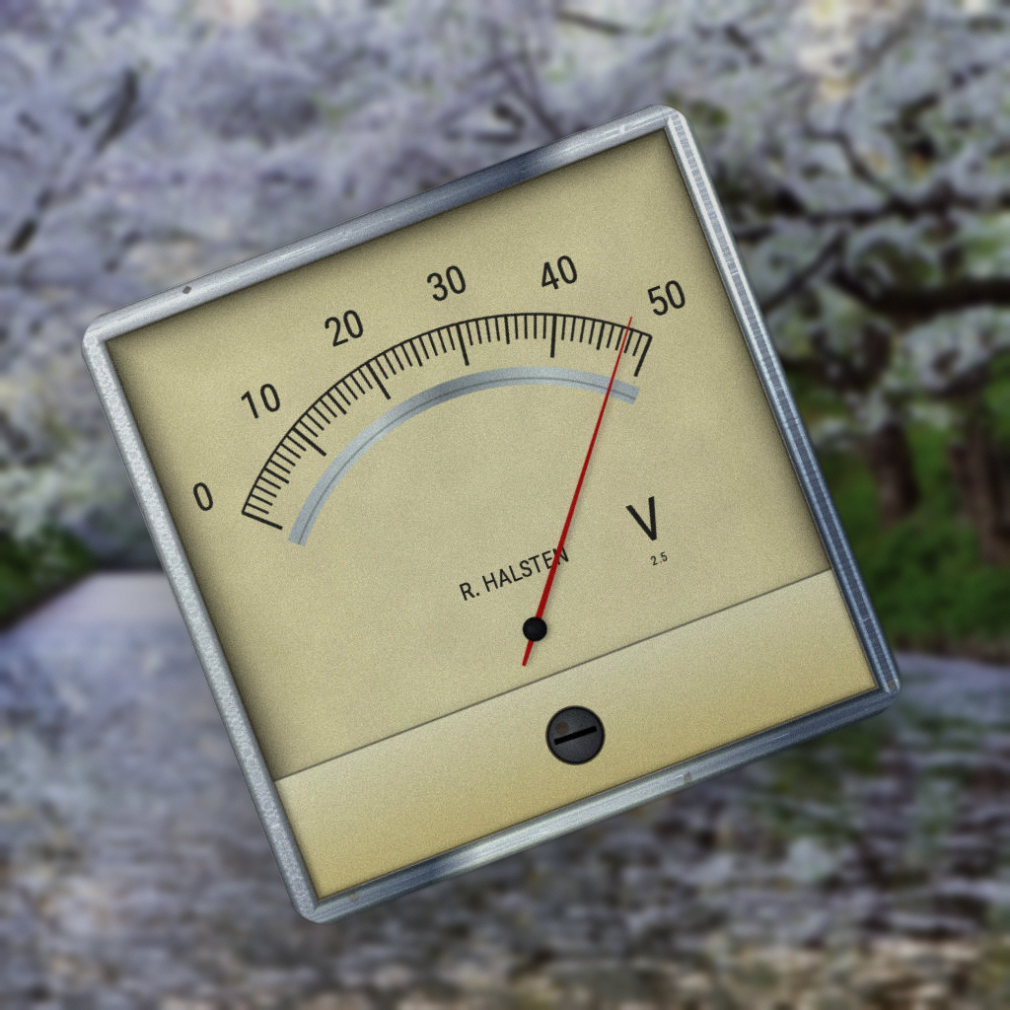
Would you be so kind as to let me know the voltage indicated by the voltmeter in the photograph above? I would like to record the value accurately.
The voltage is 47.5 V
